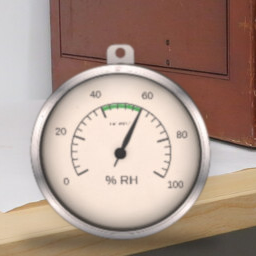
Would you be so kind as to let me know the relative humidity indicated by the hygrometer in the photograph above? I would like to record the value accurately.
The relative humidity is 60 %
